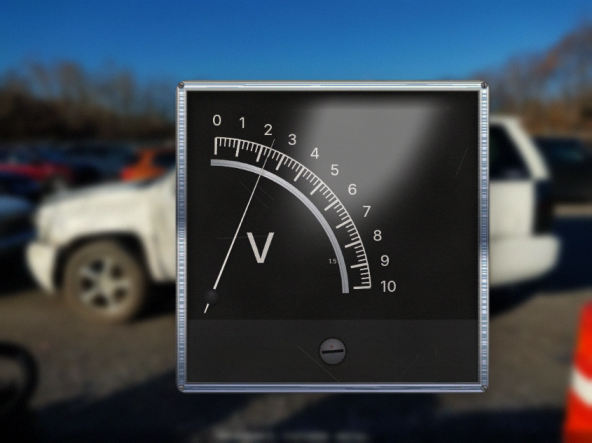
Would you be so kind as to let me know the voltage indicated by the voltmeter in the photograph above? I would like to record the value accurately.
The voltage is 2.4 V
